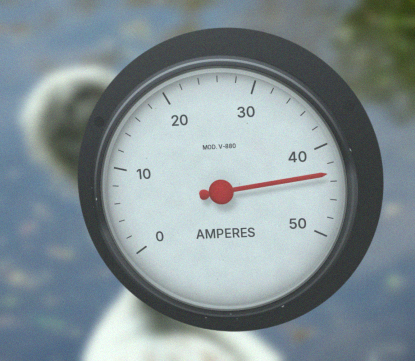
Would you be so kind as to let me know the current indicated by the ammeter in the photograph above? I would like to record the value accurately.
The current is 43 A
